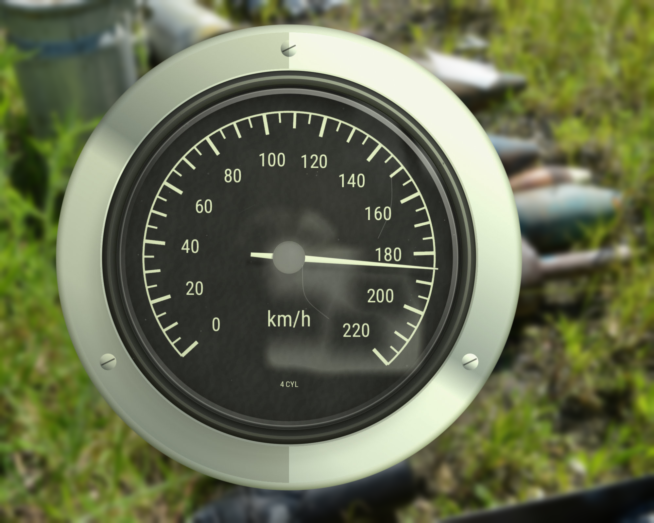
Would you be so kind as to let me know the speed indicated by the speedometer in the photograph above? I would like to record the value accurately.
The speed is 185 km/h
